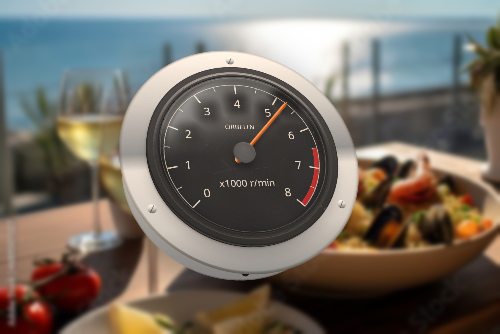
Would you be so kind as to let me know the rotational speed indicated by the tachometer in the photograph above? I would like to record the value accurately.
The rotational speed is 5250 rpm
